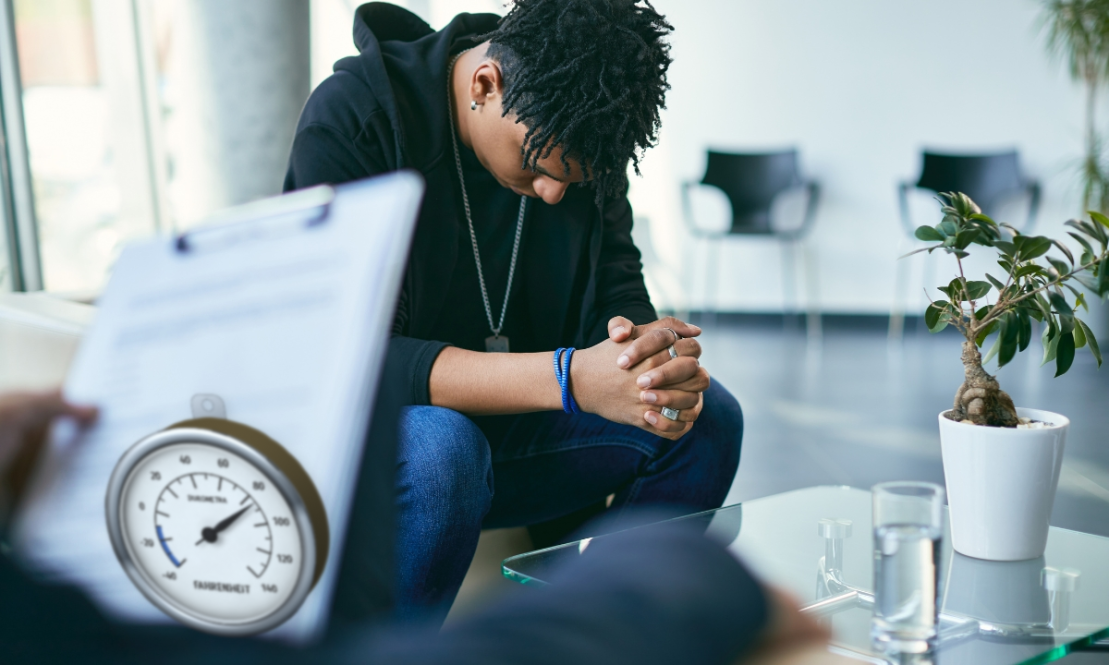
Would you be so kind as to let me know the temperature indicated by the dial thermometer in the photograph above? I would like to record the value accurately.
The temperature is 85 °F
